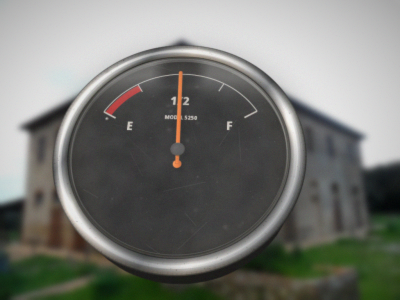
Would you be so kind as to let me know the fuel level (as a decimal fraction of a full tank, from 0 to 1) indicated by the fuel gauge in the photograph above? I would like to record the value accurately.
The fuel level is 0.5
